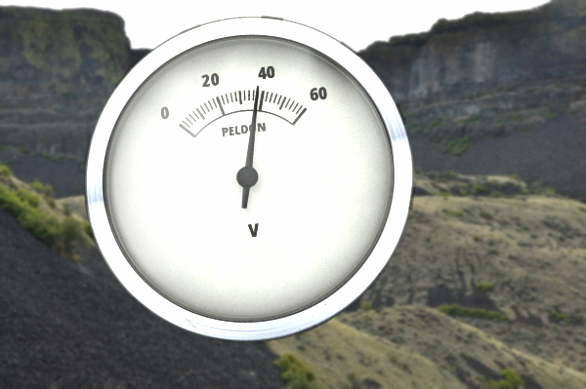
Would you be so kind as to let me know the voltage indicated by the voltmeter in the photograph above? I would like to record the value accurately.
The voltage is 38 V
